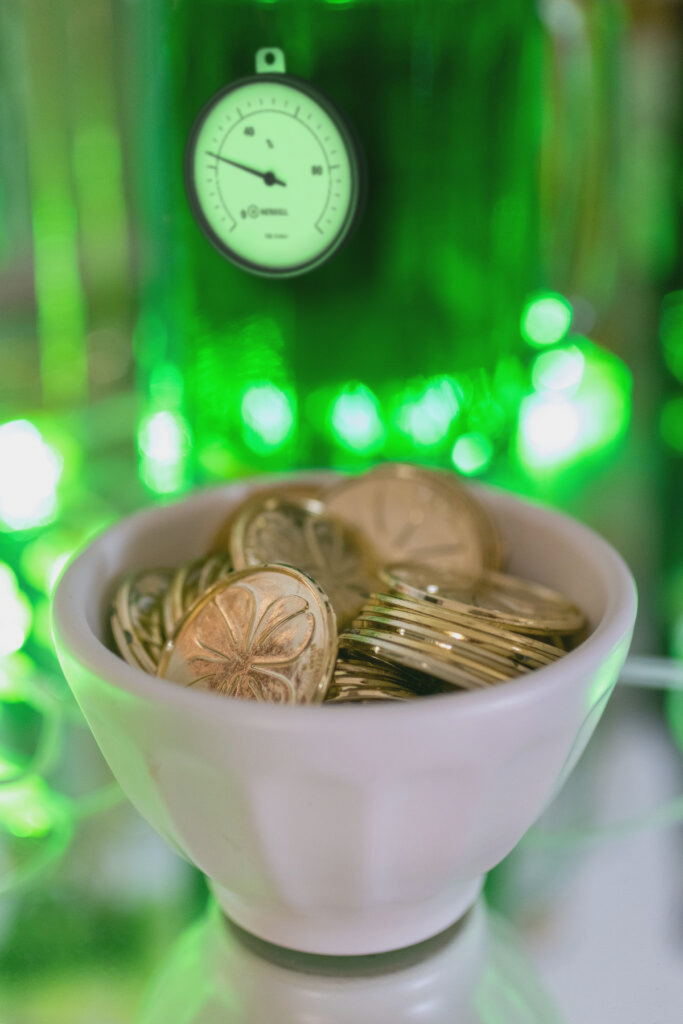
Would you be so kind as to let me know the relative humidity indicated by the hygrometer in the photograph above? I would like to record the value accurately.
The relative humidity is 24 %
